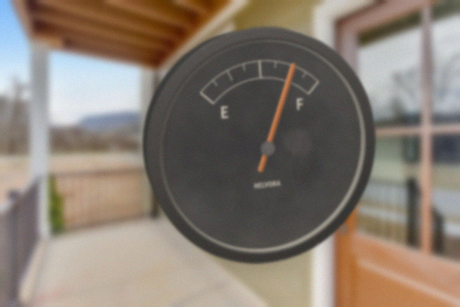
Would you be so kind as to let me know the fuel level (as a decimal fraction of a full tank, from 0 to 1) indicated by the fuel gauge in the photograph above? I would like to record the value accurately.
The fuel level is 0.75
